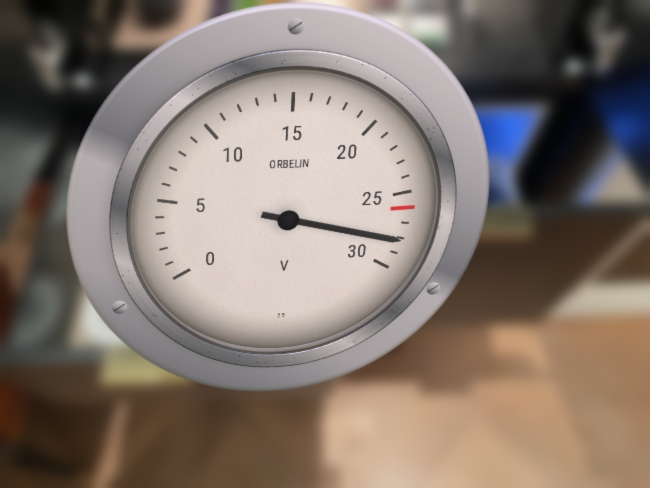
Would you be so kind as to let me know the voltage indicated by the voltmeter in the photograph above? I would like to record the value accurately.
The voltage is 28 V
